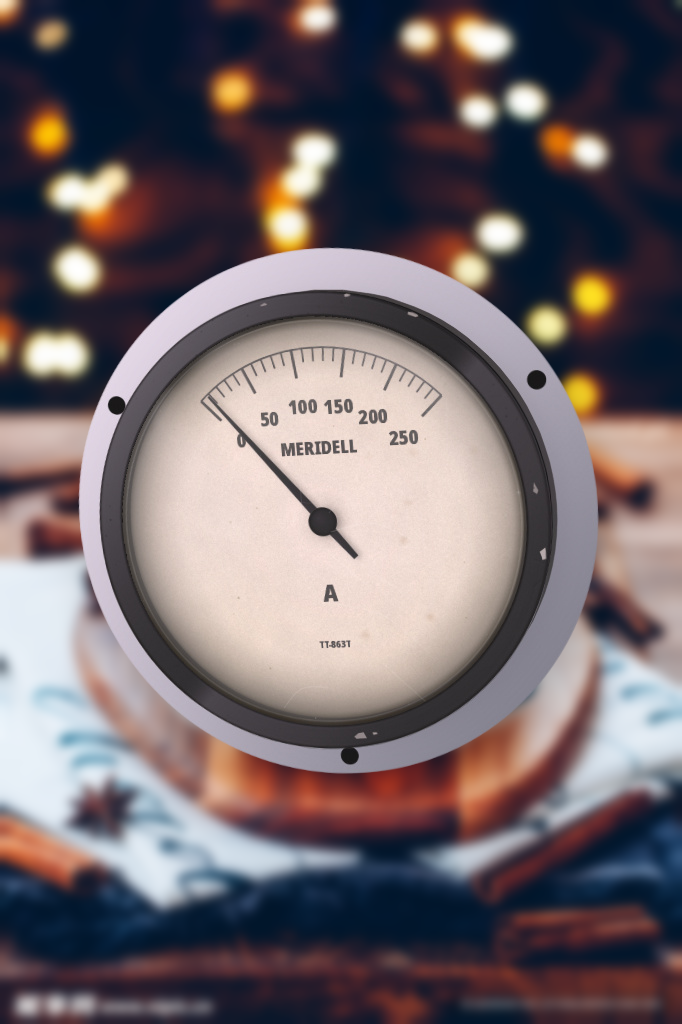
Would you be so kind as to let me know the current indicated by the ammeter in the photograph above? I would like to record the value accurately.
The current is 10 A
